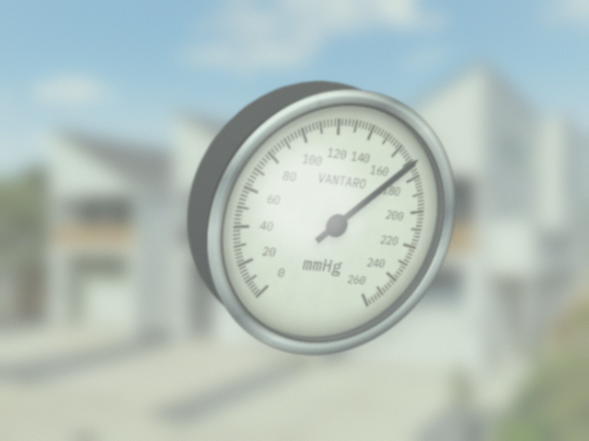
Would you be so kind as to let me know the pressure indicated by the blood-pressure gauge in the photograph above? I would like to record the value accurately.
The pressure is 170 mmHg
